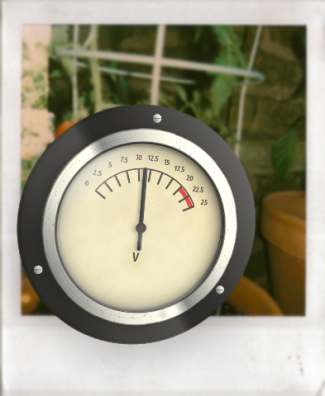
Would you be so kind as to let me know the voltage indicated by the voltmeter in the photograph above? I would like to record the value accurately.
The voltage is 11.25 V
